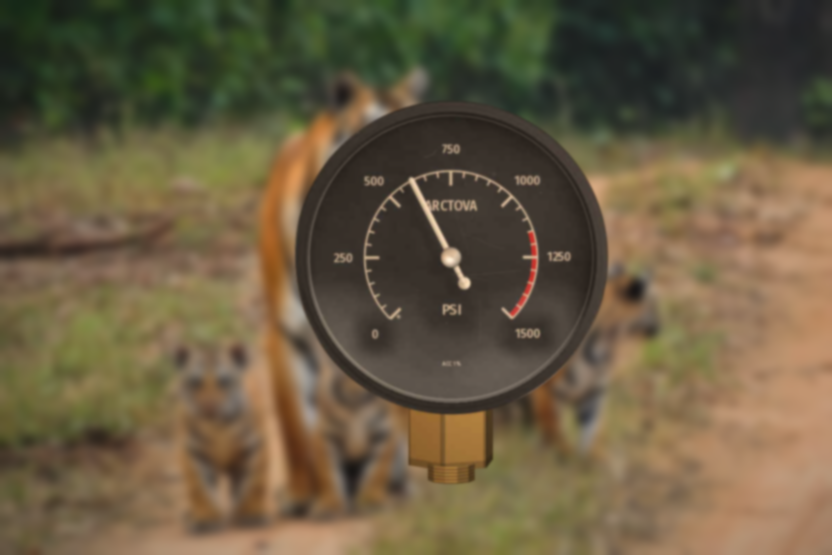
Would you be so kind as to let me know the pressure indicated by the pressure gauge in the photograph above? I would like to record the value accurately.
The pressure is 600 psi
